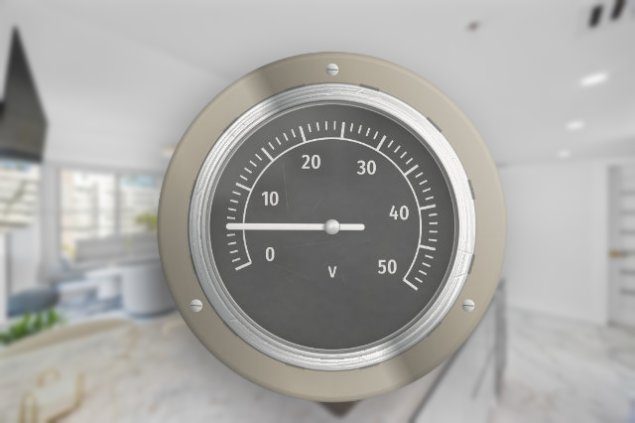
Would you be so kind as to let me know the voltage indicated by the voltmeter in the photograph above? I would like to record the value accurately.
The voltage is 5 V
